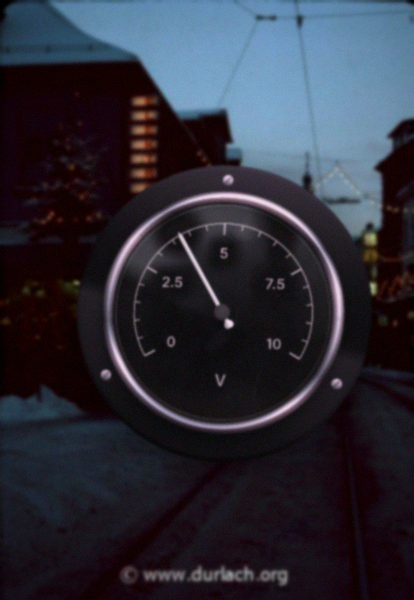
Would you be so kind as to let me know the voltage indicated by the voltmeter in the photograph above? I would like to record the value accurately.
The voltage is 3.75 V
